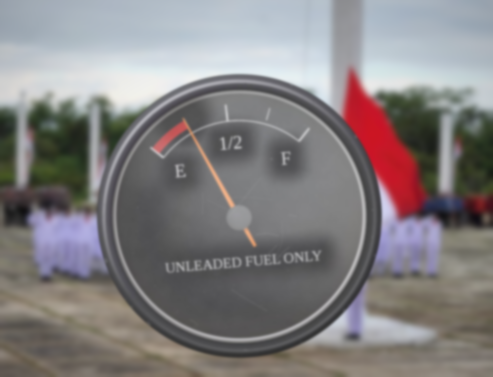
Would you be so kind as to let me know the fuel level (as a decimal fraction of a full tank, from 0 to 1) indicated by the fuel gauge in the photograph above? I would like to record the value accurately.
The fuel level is 0.25
